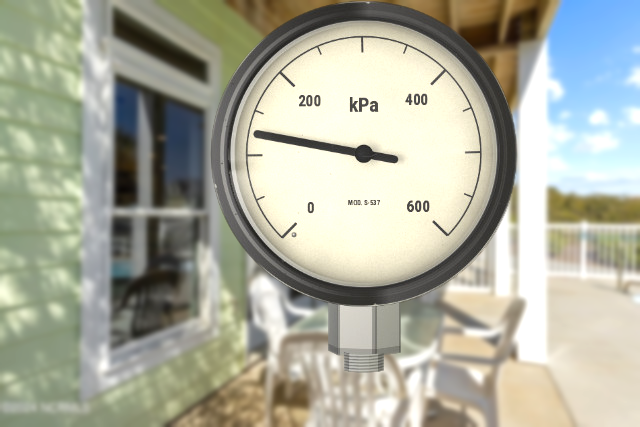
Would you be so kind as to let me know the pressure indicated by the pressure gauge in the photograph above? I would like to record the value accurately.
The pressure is 125 kPa
